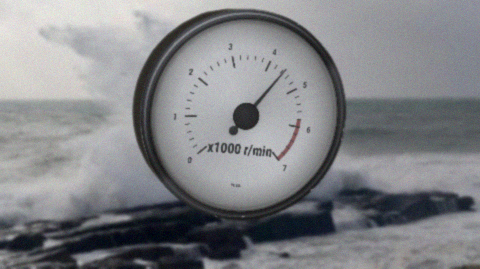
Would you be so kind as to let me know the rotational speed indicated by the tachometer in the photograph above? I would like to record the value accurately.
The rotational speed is 4400 rpm
